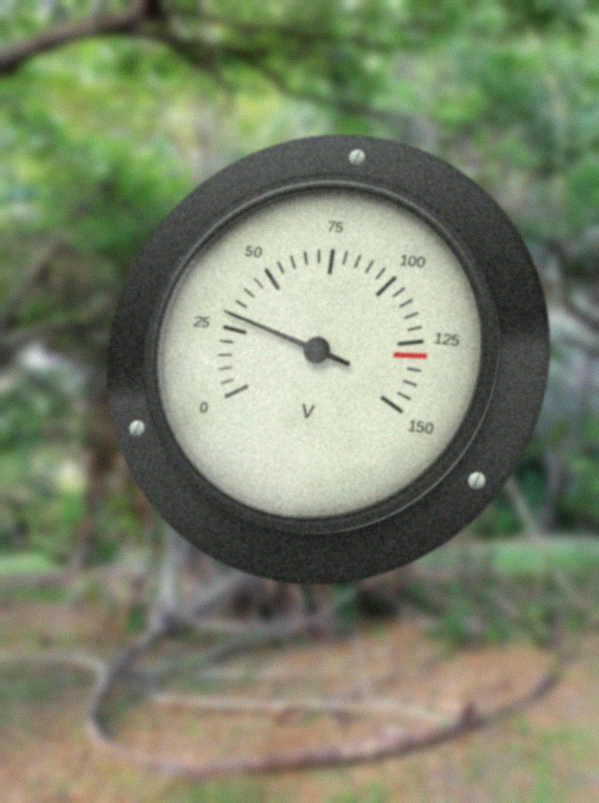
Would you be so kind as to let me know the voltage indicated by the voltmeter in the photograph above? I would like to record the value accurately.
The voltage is 30 V
